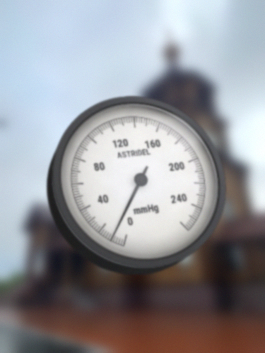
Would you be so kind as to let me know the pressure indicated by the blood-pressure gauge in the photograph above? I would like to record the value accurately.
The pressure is 10 mmHg
